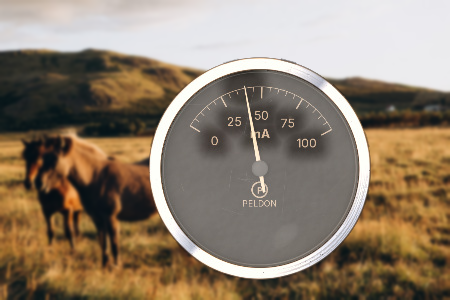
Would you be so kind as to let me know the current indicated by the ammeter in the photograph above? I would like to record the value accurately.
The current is 40 mA
